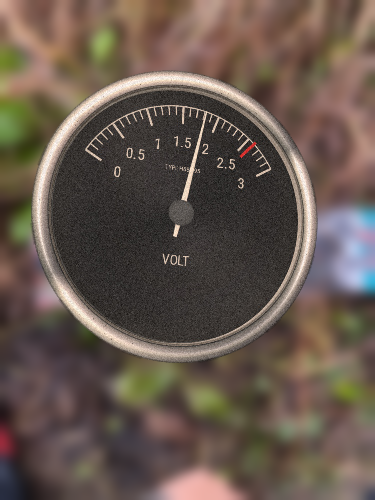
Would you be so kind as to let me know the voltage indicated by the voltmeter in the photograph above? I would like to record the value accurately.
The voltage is 1.8 V
